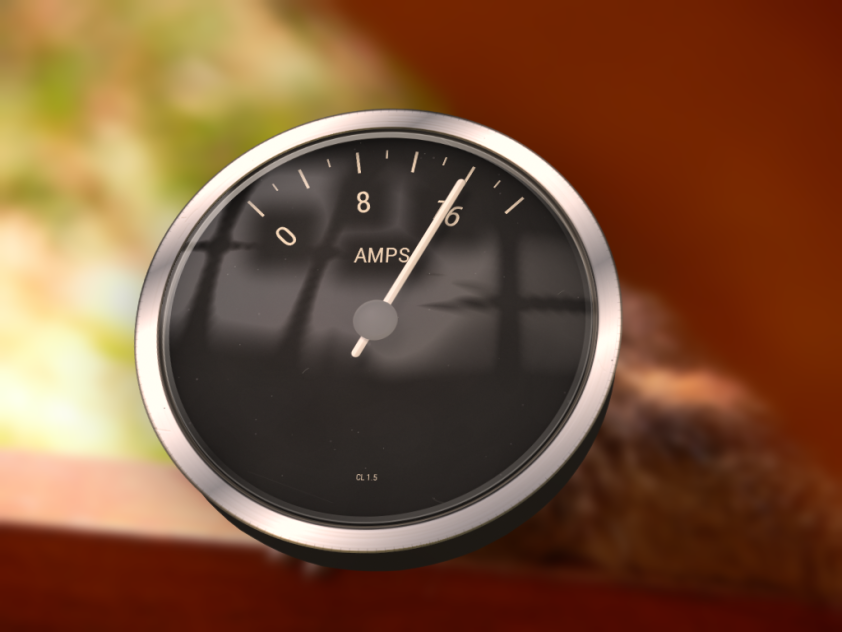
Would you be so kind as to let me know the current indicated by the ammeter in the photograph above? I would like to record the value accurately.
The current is 16 A
